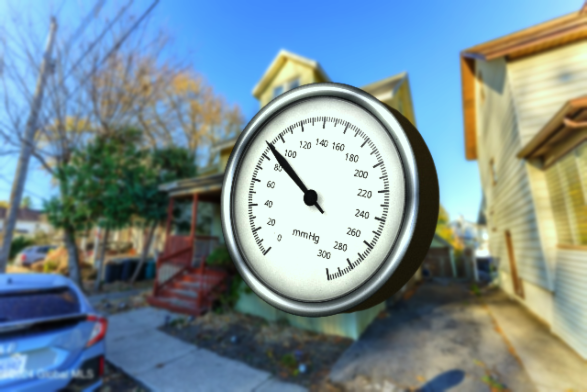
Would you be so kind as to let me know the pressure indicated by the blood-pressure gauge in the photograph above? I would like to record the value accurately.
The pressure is 90 mmHg
